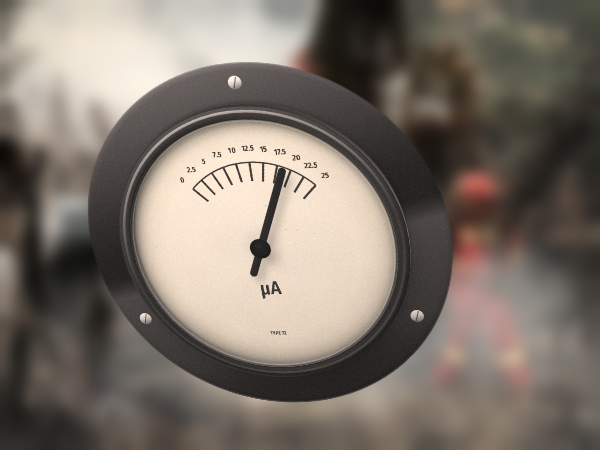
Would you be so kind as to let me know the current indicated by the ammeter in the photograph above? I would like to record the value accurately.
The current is 18.75 µA
